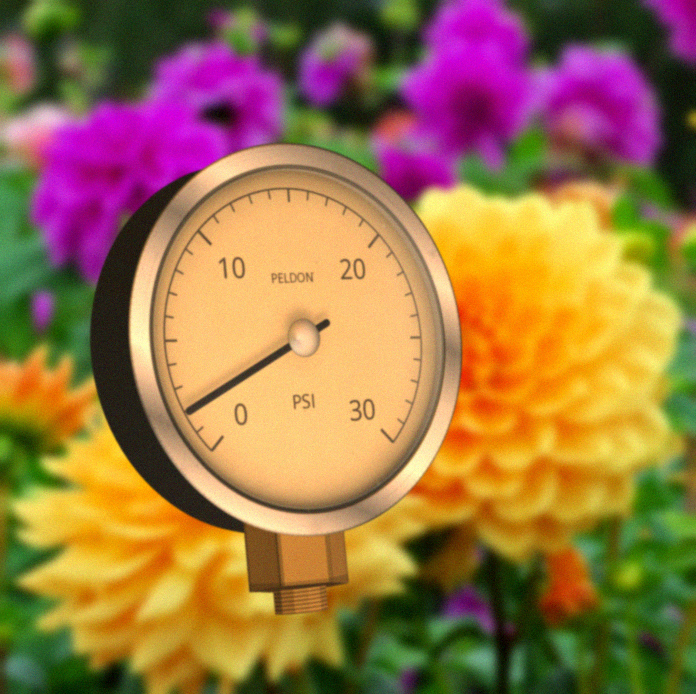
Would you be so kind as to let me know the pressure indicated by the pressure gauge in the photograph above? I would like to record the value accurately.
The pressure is 2 psi
